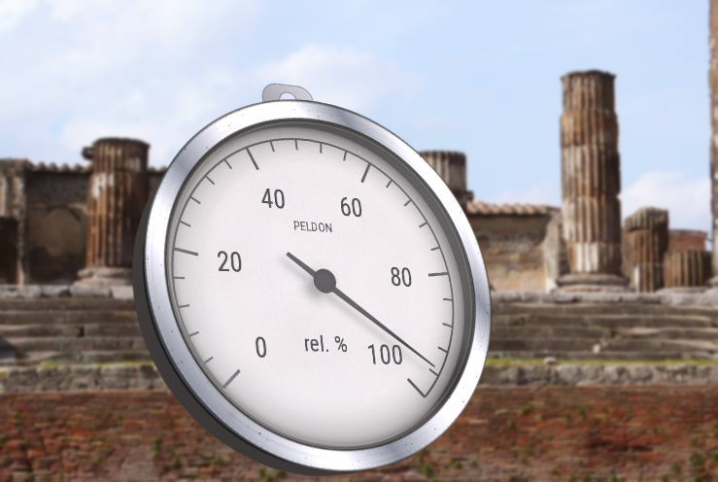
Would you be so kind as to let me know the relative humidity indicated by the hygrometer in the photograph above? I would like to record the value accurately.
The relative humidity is 96 %
